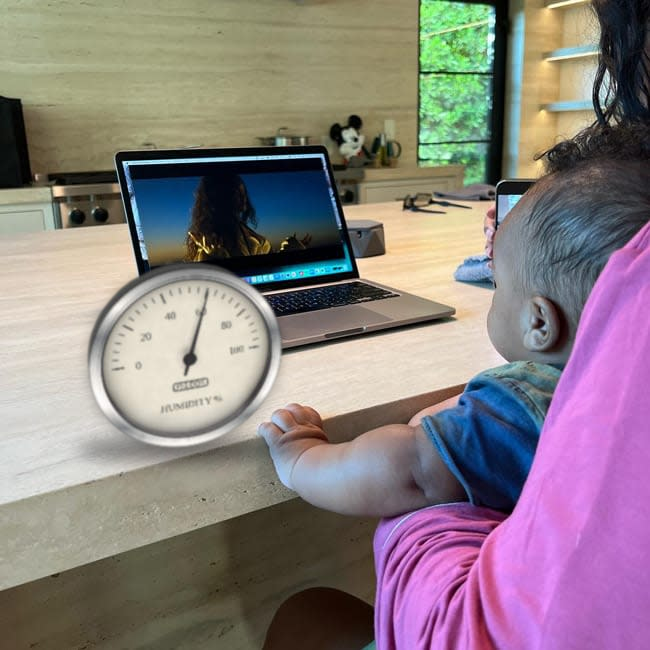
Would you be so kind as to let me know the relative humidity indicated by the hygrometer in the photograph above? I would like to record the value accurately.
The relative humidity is 60 %
